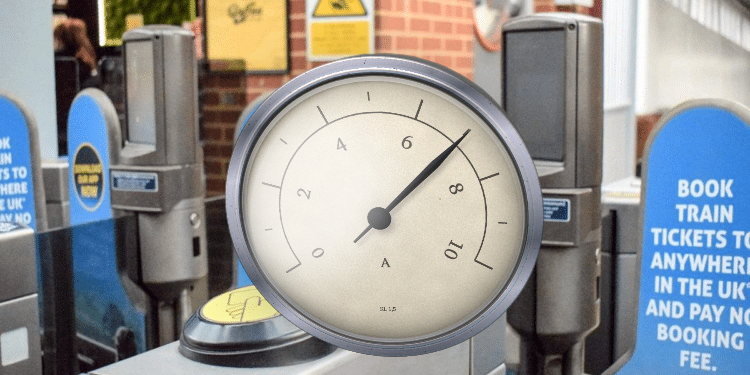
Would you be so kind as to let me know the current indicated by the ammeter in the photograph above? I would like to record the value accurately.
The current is 7 A
